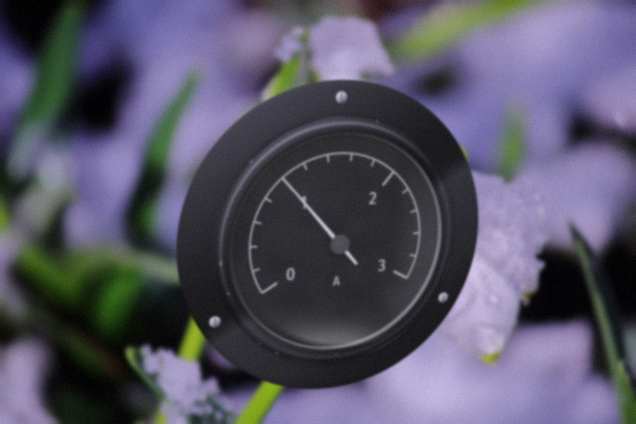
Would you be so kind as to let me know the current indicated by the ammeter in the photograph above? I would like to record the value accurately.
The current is 1 A
